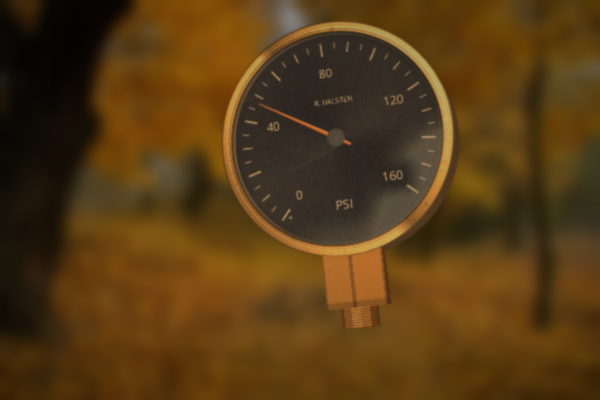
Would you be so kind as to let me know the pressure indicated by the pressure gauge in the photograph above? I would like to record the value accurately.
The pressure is 47.5 psi
